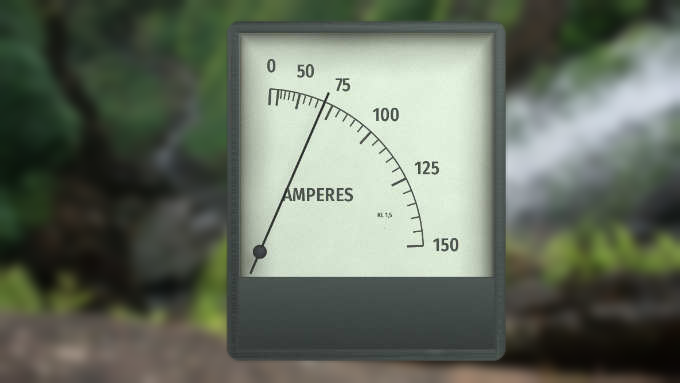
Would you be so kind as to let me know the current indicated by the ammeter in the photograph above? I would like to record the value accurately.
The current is 70 A
